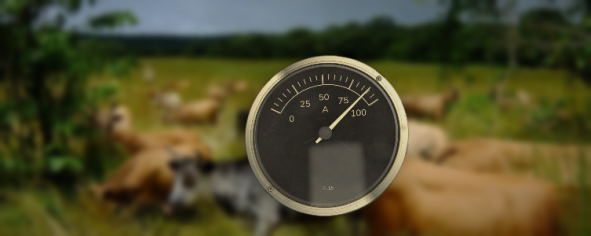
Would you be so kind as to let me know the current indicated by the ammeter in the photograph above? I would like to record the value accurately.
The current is 90 A
